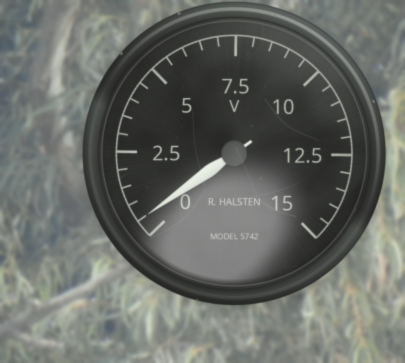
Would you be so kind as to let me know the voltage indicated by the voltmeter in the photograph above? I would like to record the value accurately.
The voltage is 0.5 V
